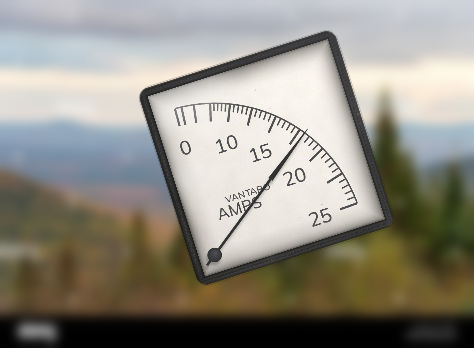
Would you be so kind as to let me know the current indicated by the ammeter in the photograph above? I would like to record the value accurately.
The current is 18 A
